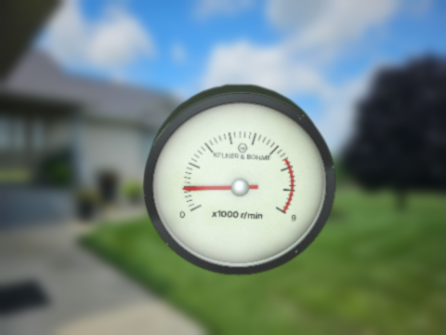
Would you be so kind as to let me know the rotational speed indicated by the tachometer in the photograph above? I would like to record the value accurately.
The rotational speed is 1000 rpm
